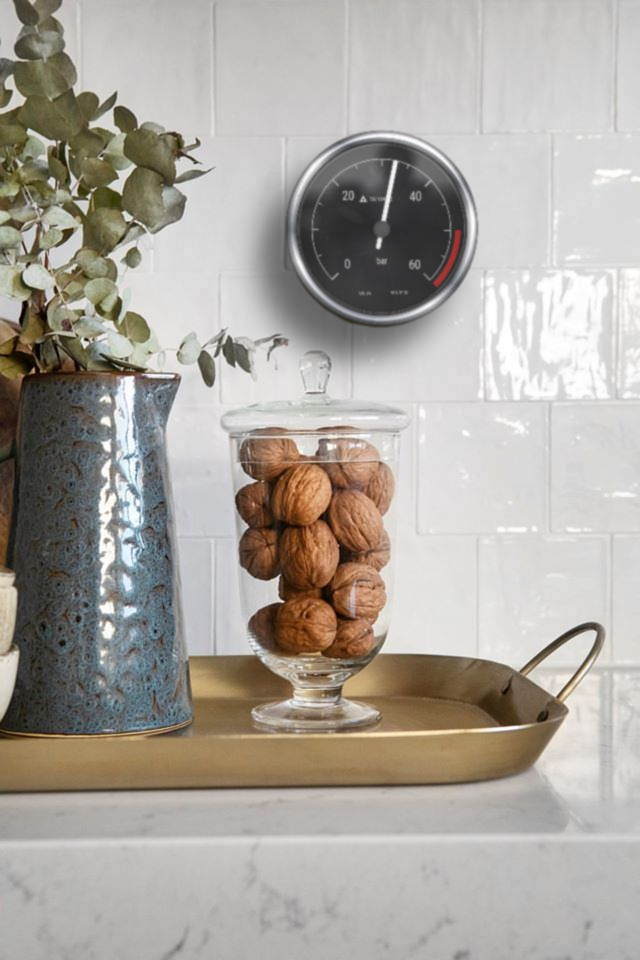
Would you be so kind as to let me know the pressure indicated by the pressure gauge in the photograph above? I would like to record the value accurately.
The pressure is 32.5 bar
